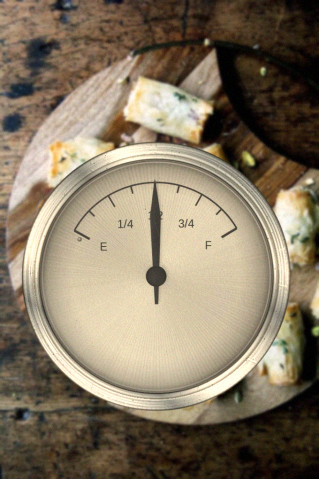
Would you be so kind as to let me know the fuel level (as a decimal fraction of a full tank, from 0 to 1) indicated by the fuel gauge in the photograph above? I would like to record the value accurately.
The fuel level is 0.5
